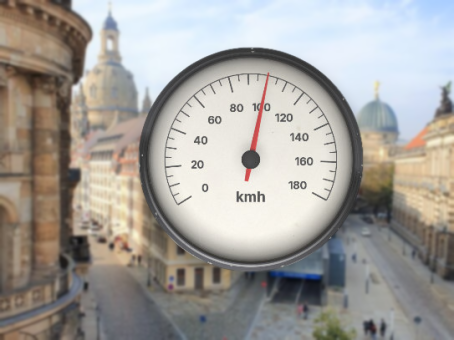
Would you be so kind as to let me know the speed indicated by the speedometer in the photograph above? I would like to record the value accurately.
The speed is 100 km/h
